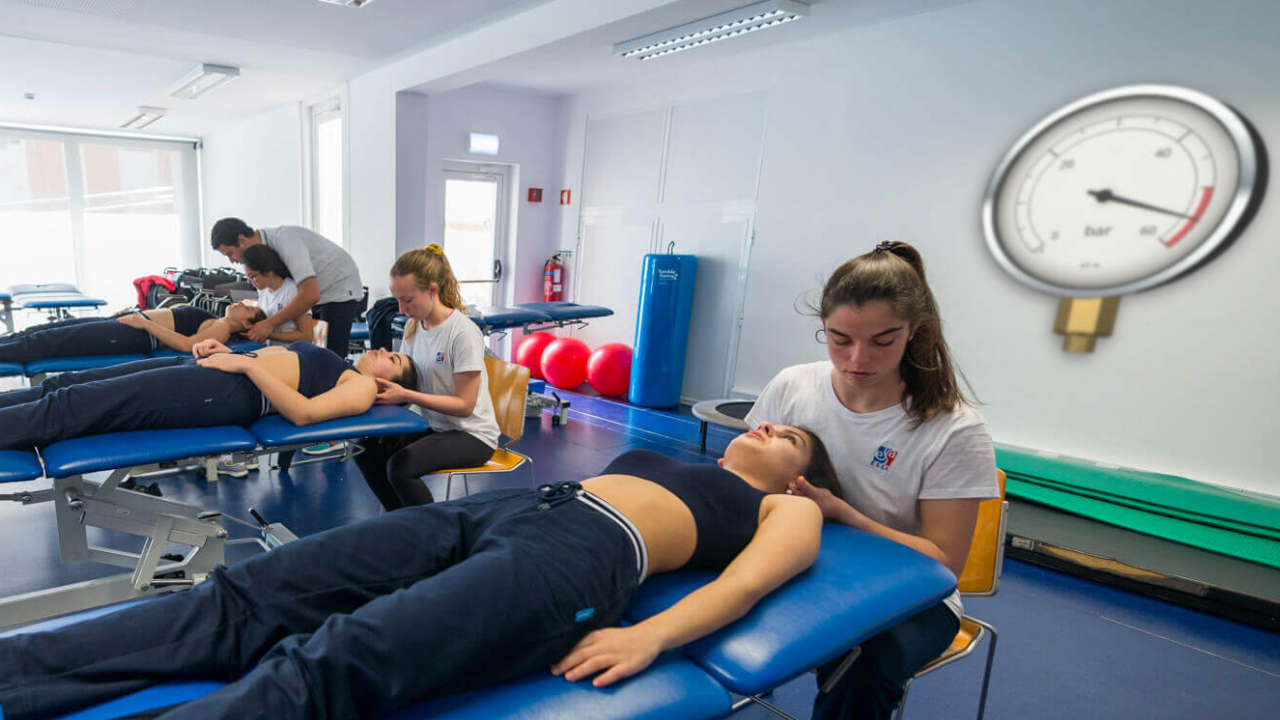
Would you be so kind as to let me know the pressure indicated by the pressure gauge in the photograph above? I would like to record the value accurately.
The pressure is 55 bar
